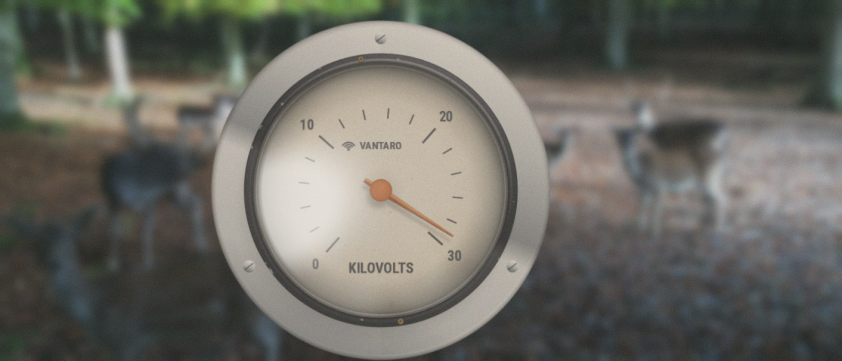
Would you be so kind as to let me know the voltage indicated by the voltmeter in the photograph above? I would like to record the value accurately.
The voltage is 29 kV
